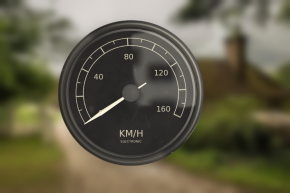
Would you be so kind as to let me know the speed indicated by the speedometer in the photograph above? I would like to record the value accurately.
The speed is 0 km/h
